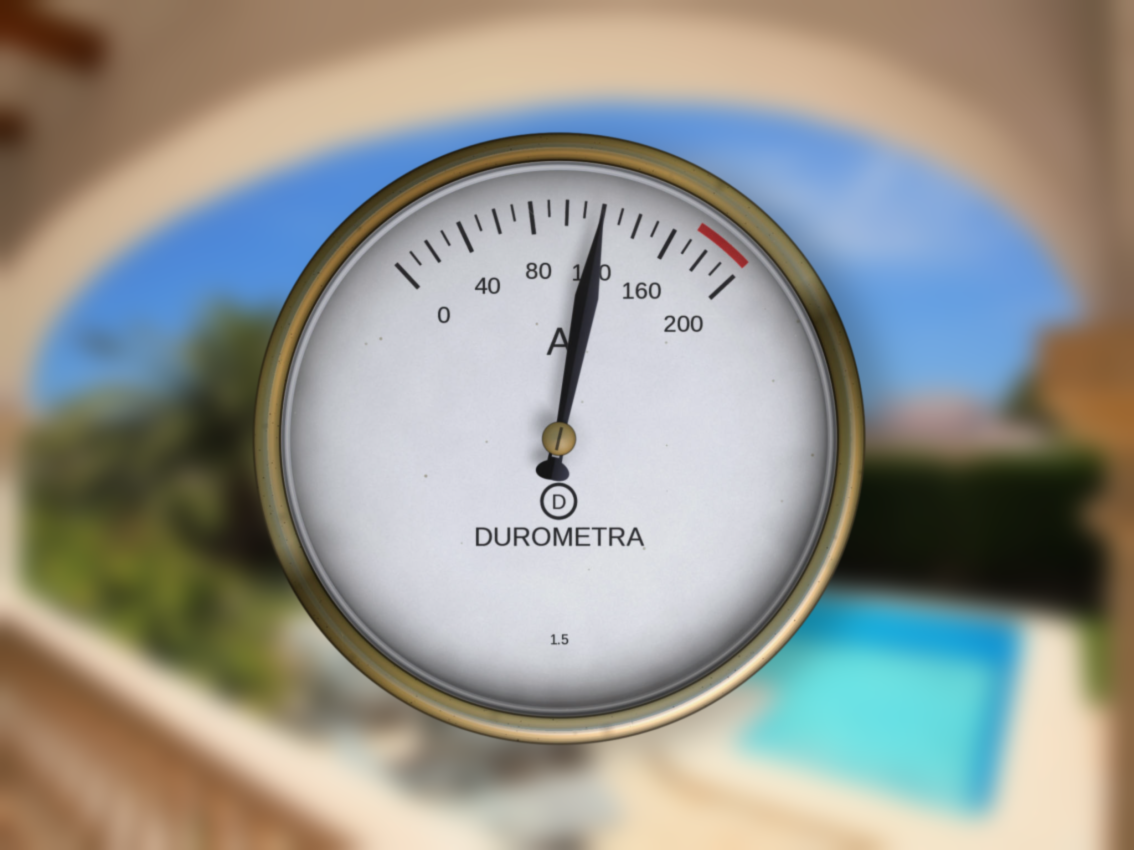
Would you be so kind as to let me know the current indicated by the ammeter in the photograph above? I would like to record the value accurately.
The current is 120 A
